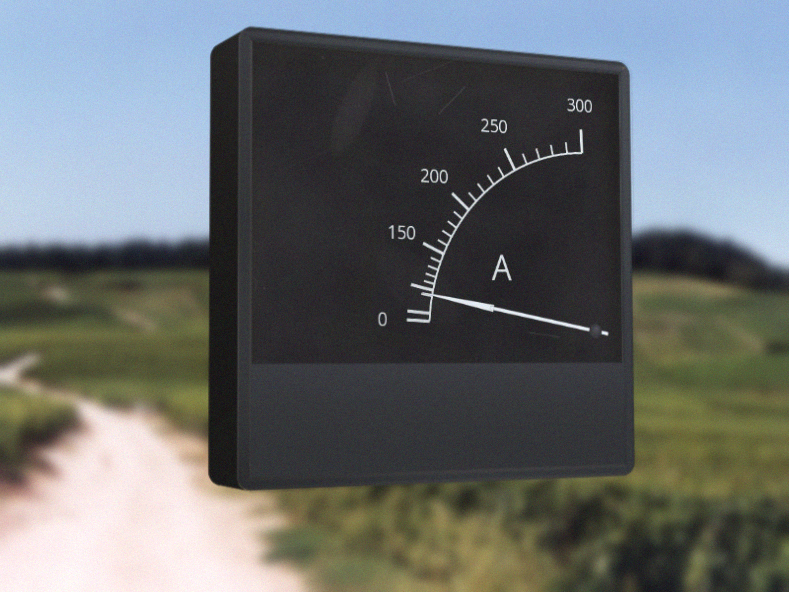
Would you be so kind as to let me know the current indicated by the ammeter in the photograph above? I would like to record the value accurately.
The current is 90 A
